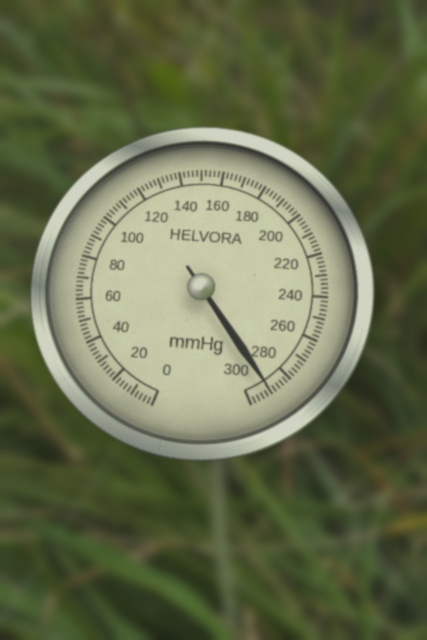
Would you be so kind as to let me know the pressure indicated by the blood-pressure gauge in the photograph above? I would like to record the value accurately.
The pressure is 290 mmHg
